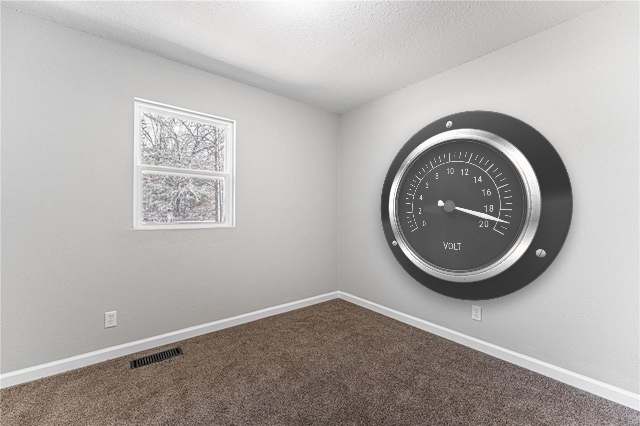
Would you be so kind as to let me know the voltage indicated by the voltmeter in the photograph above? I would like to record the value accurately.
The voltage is 19 V
